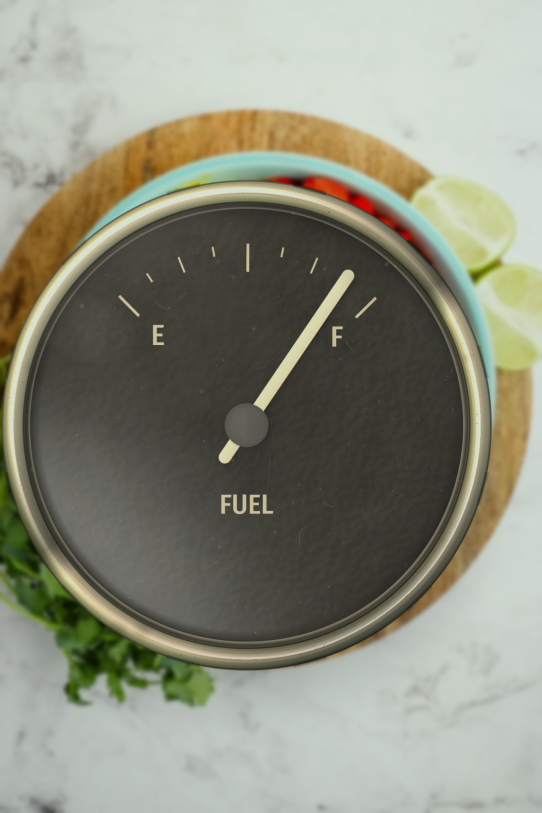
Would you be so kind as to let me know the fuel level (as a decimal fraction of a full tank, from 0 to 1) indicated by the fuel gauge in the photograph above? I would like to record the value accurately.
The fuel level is 0.875
